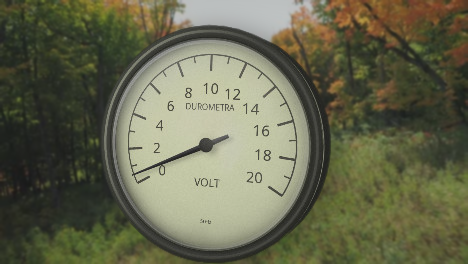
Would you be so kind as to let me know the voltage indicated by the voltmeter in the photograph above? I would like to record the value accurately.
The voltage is 0.5 V
